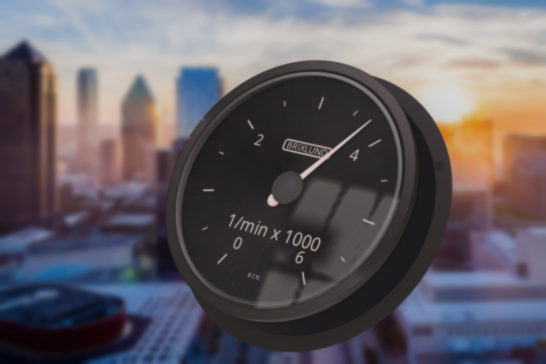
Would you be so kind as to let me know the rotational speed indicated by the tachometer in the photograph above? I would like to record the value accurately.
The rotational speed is 3750 rpm
